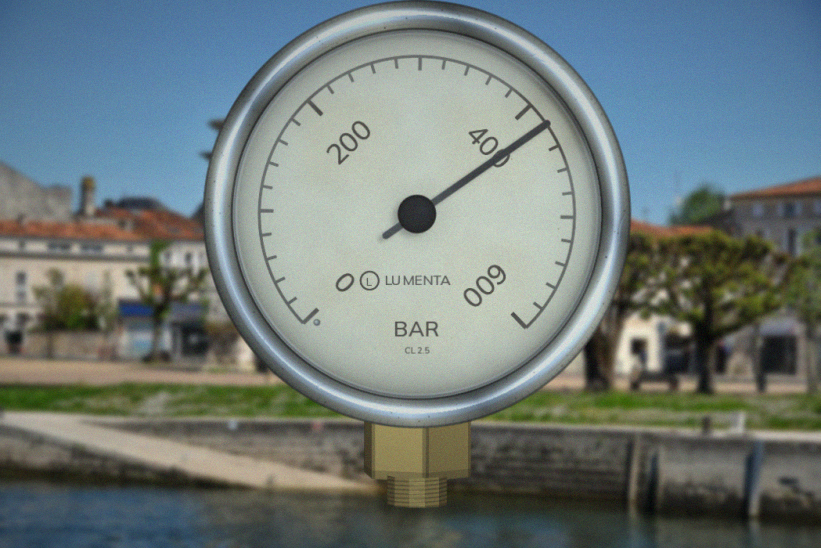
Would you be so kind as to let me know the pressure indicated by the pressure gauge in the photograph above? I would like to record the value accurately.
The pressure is 420 bar
